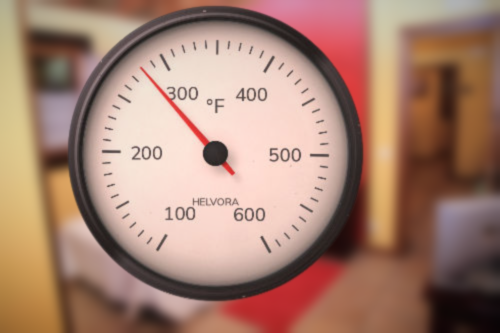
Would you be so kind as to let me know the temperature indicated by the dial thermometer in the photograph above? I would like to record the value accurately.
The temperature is 280 °F
